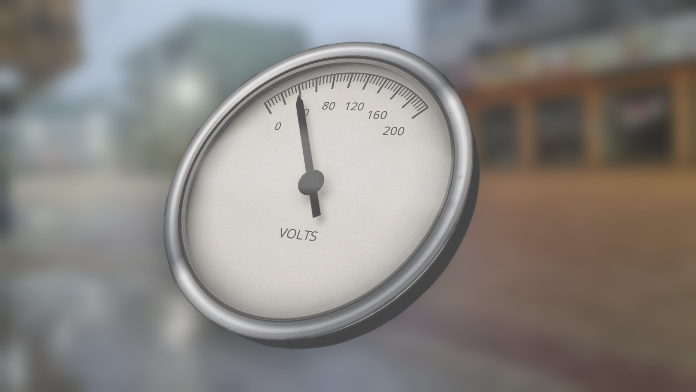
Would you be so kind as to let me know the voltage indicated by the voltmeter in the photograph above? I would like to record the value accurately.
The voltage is 40 V
